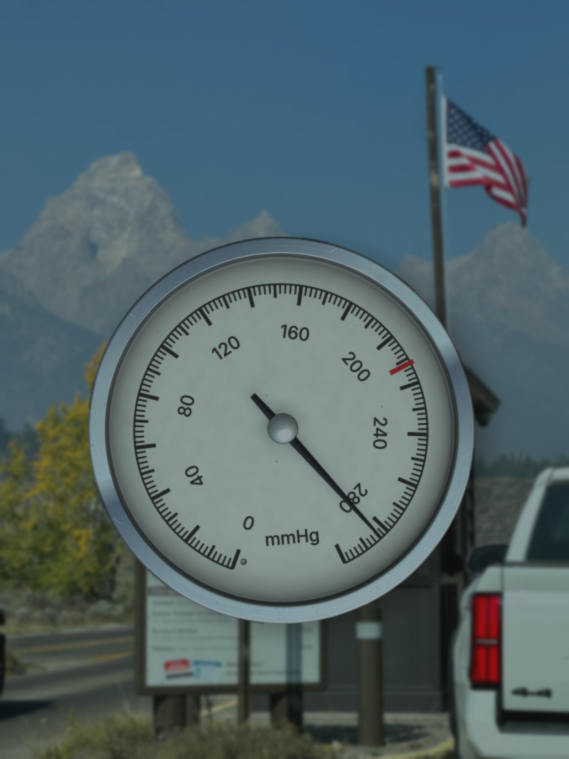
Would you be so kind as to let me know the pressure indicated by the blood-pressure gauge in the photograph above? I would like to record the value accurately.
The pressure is 284 mmHg
